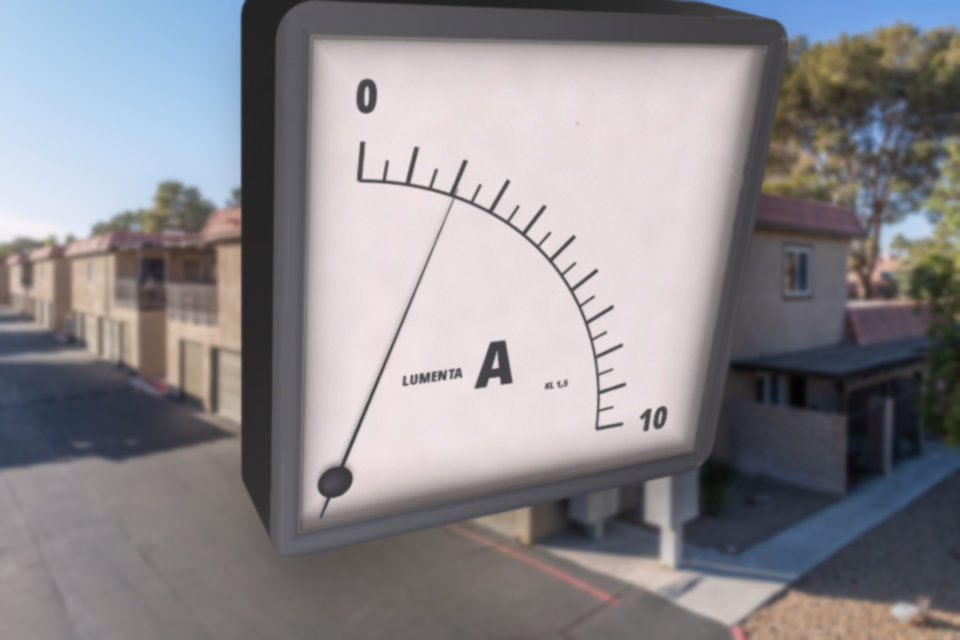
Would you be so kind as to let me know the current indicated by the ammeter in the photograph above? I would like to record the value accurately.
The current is 2 A
